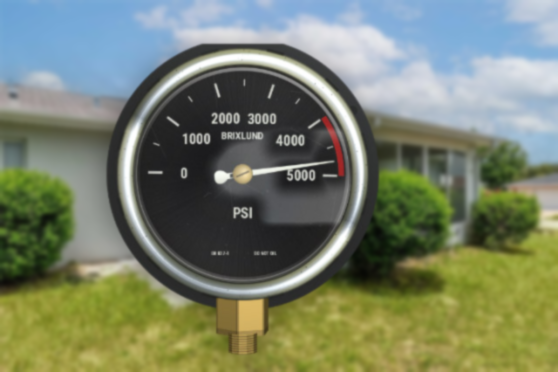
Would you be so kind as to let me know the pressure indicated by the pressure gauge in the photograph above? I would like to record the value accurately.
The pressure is 4750 psi
